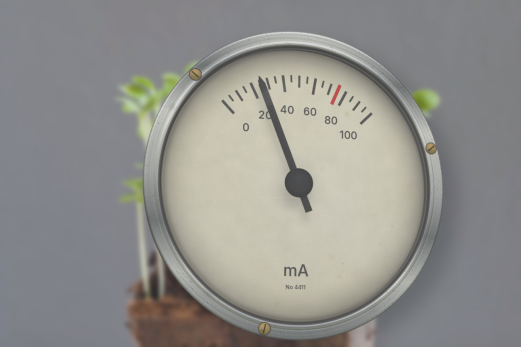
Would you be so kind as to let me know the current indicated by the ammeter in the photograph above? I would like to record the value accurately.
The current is 25 mA
